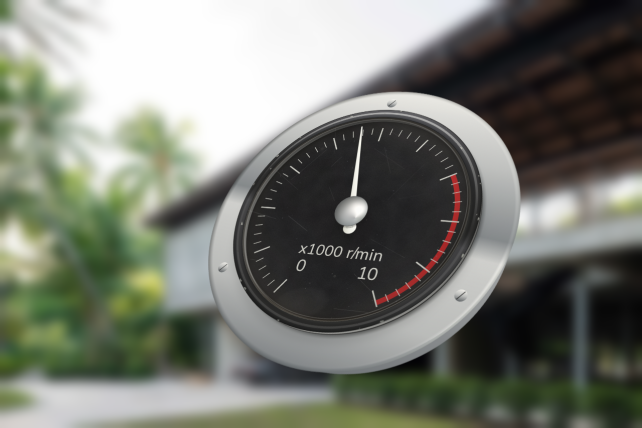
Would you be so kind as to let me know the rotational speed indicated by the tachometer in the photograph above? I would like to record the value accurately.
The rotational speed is 4600 rpm
